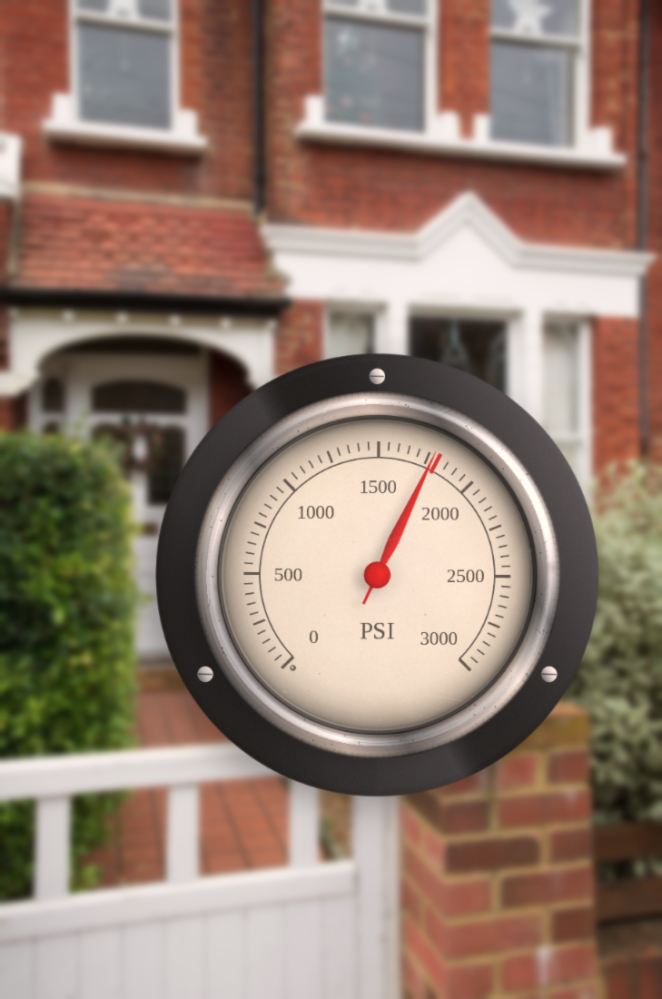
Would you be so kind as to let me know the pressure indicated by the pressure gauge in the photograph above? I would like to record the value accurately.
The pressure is 1775 psi
